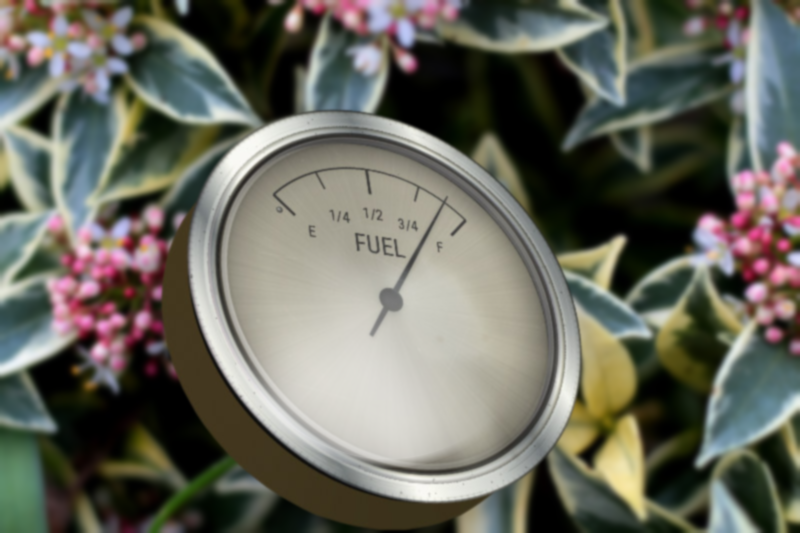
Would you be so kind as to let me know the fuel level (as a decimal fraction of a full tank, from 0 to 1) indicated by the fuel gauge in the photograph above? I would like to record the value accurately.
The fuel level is 0.875
